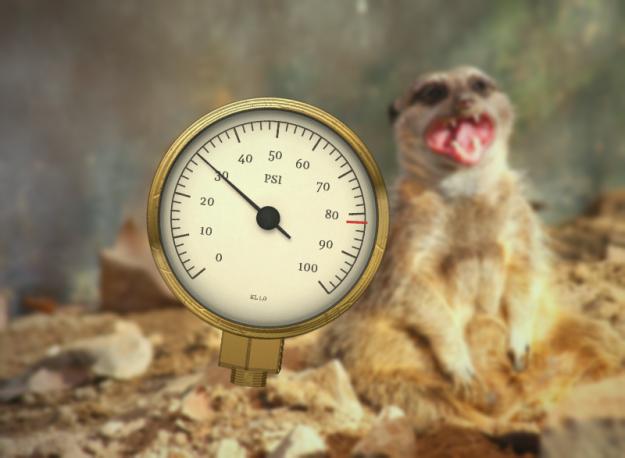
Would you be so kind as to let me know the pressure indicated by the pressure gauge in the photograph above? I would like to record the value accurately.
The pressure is 30 psi
